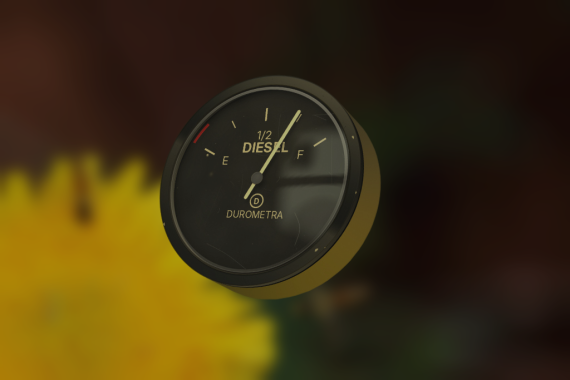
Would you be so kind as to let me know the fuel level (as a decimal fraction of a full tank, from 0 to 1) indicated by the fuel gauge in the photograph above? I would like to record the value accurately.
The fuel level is 0.75
